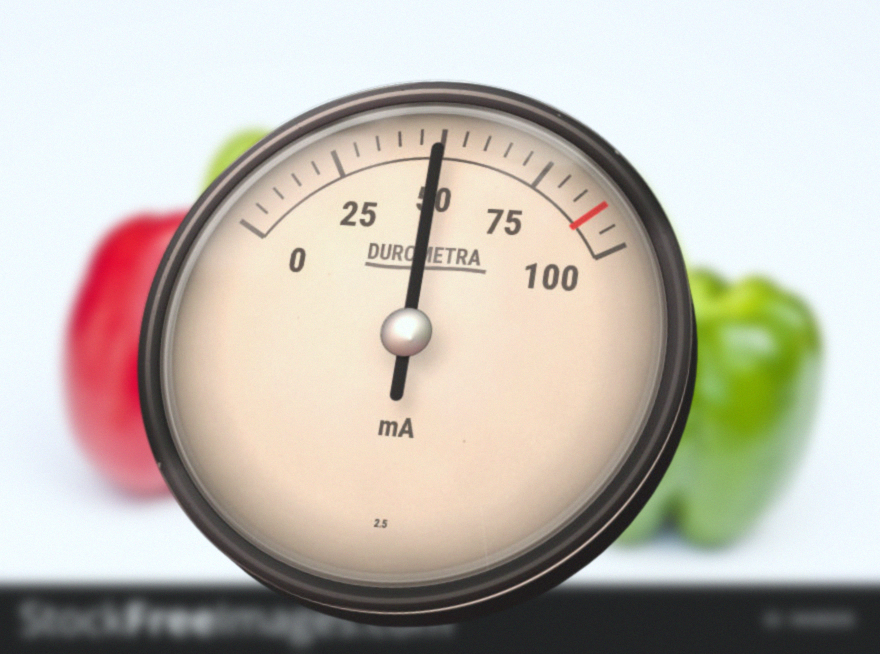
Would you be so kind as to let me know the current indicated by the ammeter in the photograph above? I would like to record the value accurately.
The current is 50 mA
